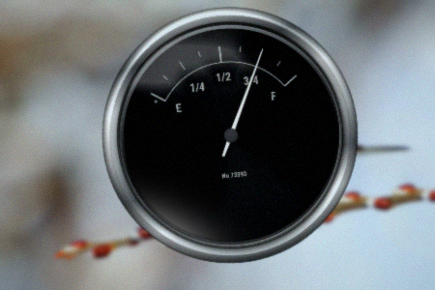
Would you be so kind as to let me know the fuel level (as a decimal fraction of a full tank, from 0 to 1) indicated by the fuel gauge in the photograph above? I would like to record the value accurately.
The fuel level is 0.75
